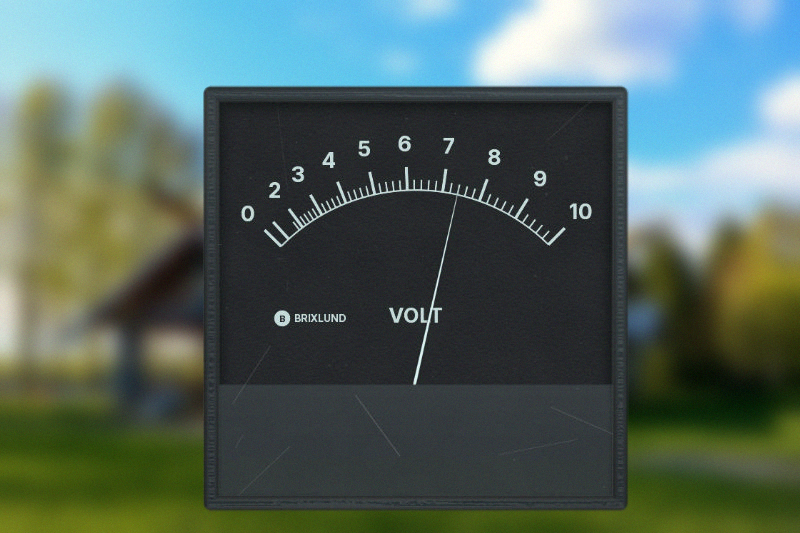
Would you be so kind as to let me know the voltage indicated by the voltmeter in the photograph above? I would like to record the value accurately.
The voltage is 7.4 V
